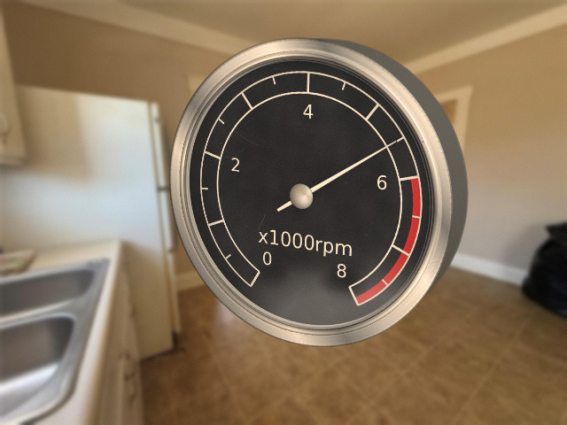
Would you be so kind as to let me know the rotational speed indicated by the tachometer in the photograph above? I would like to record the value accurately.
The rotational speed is 5500 rpm
